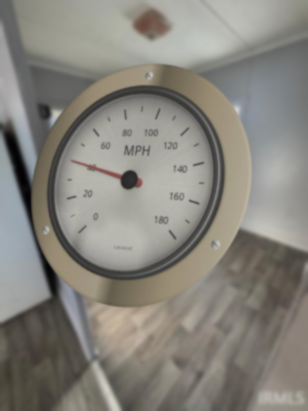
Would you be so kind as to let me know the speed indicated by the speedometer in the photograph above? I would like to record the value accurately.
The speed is 40 mph
